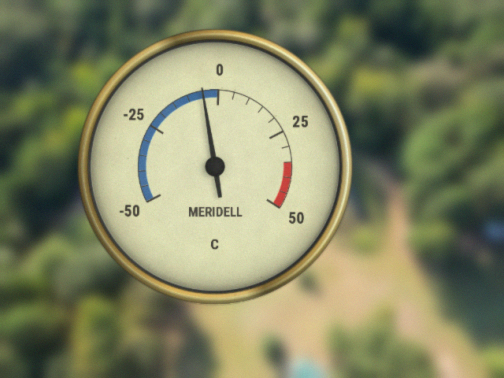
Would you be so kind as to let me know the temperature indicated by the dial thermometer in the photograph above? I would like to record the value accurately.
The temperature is -5 °C
